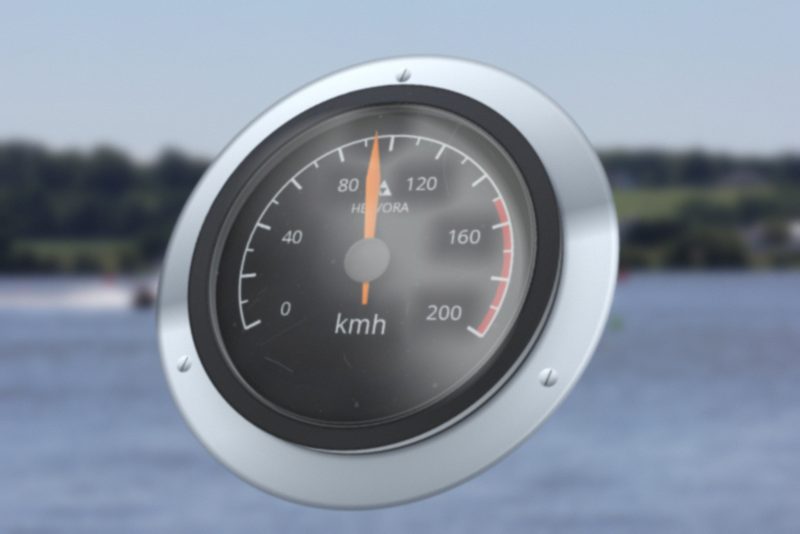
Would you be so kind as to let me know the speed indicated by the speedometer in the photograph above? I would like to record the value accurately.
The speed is 95 km/h
